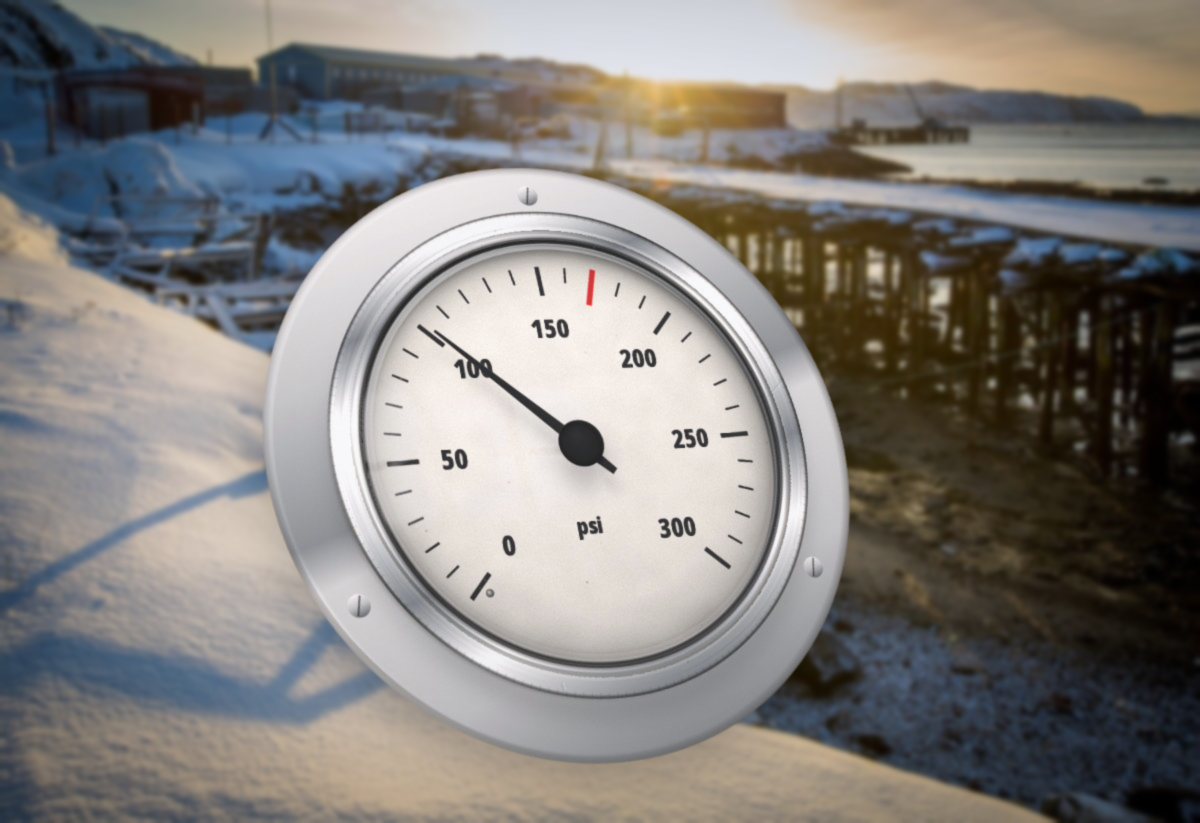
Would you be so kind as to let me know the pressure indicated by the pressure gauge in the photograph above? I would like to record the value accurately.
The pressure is 100 psi
